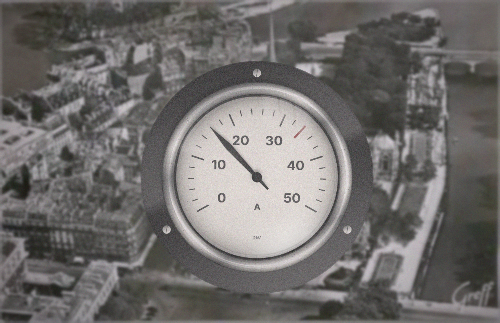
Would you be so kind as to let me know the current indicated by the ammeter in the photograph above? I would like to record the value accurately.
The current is 16 A
